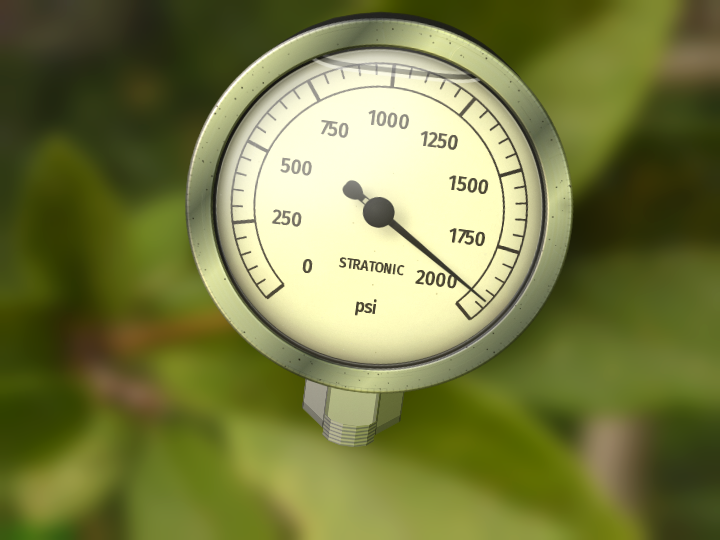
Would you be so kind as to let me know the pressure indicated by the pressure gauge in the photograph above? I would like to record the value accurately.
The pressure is 1925 psi
